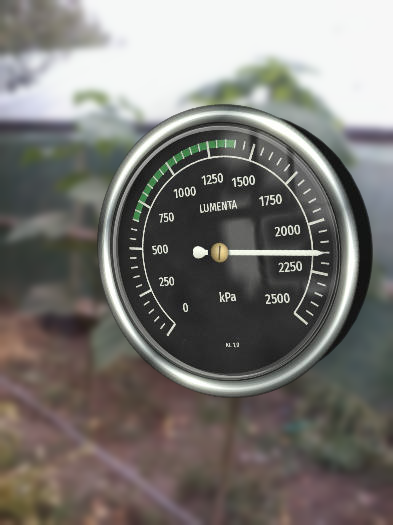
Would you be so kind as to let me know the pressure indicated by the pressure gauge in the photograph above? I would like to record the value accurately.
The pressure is 2150 kPa
